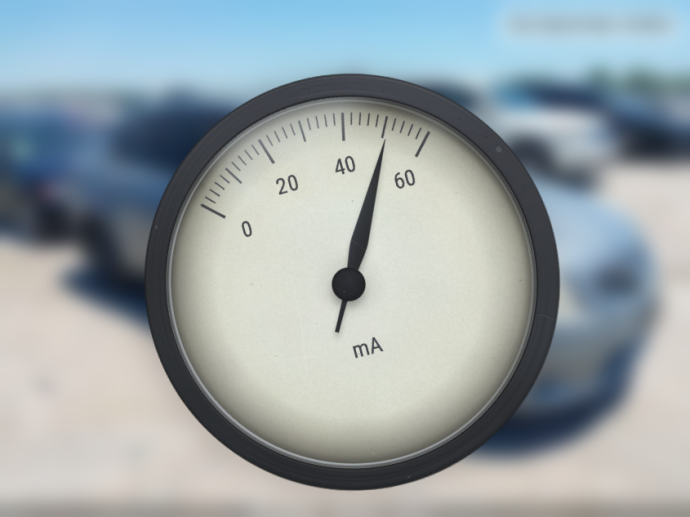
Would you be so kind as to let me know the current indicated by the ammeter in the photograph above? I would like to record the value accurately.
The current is 51 mA
